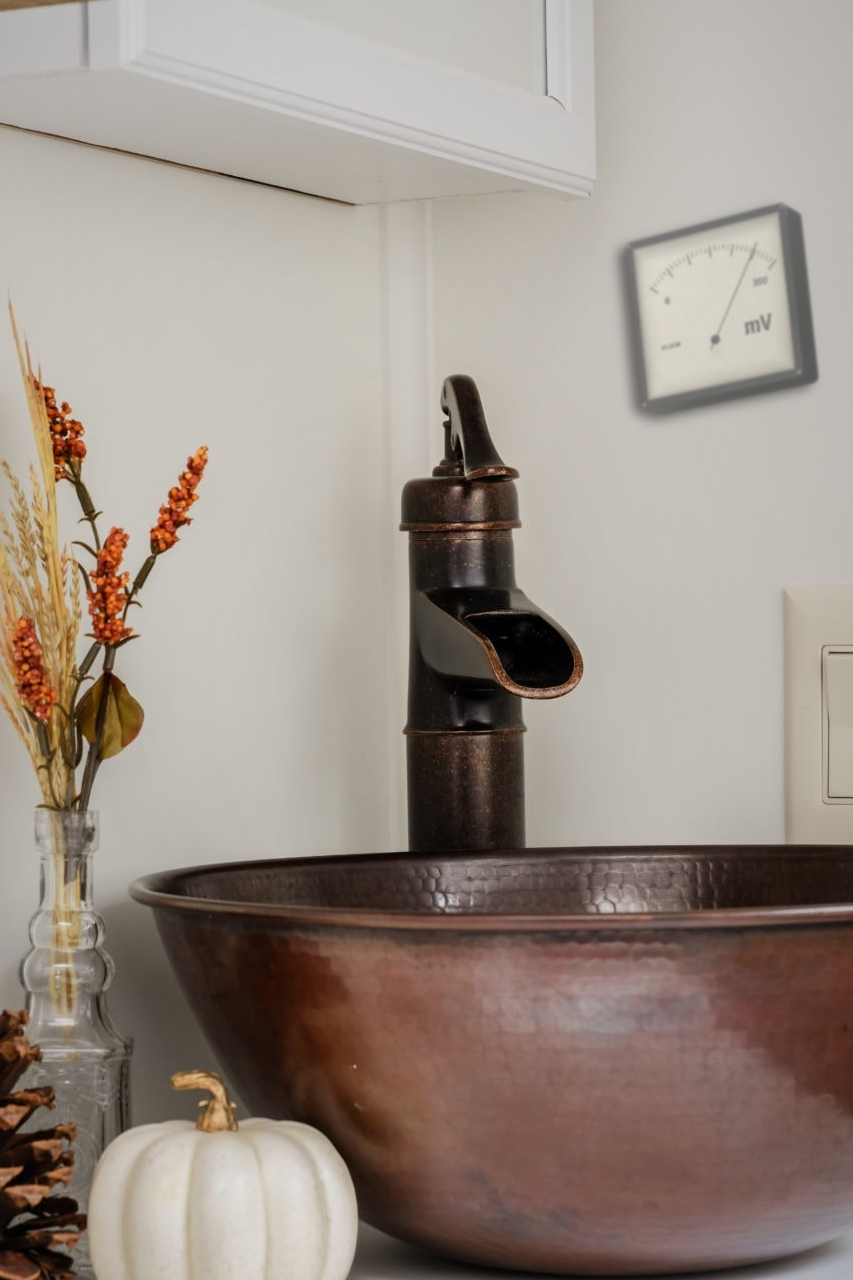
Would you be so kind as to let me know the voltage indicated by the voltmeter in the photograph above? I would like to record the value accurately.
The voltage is 250 mV
